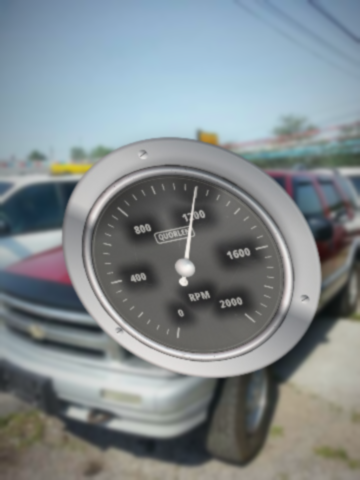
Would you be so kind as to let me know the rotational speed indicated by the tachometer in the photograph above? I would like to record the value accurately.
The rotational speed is 1200 rpm
